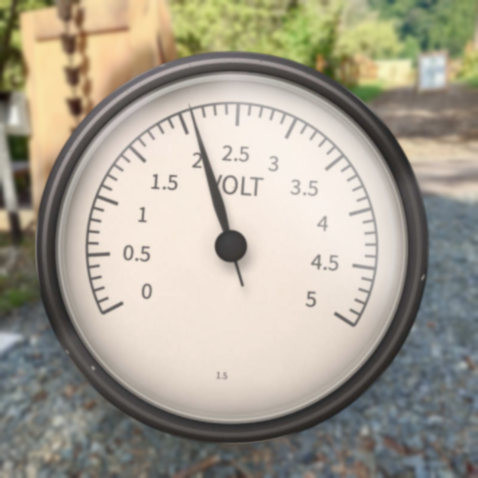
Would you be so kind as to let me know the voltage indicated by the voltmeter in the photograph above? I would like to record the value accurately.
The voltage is 2.1 V
